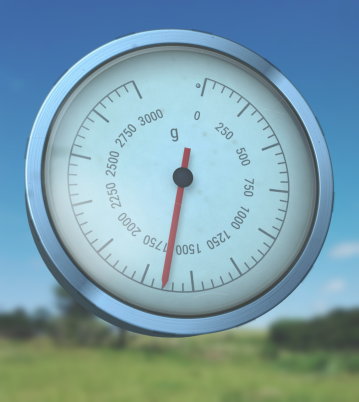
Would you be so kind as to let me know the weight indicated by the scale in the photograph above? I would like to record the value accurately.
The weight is 1650 g
